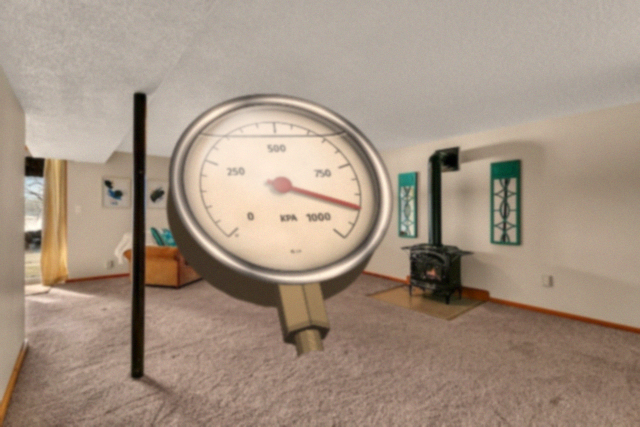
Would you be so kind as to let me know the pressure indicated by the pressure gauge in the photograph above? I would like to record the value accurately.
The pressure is 900 kPa
